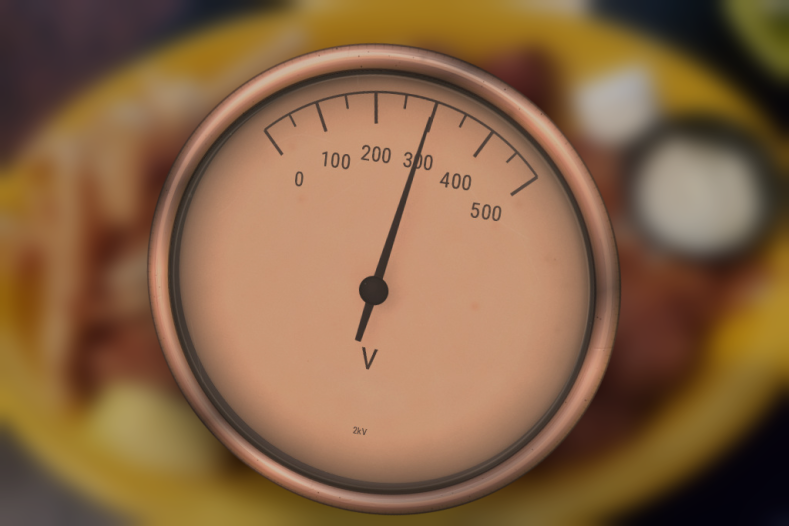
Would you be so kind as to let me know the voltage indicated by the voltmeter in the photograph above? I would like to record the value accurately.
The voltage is 300 V
